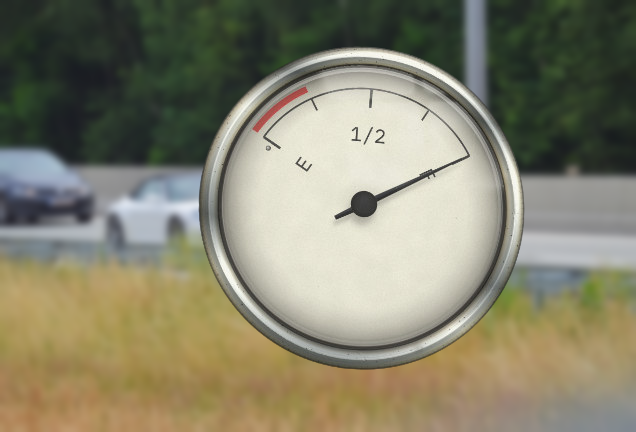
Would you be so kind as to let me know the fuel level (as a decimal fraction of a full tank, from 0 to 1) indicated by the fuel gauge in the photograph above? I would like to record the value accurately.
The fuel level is 1
